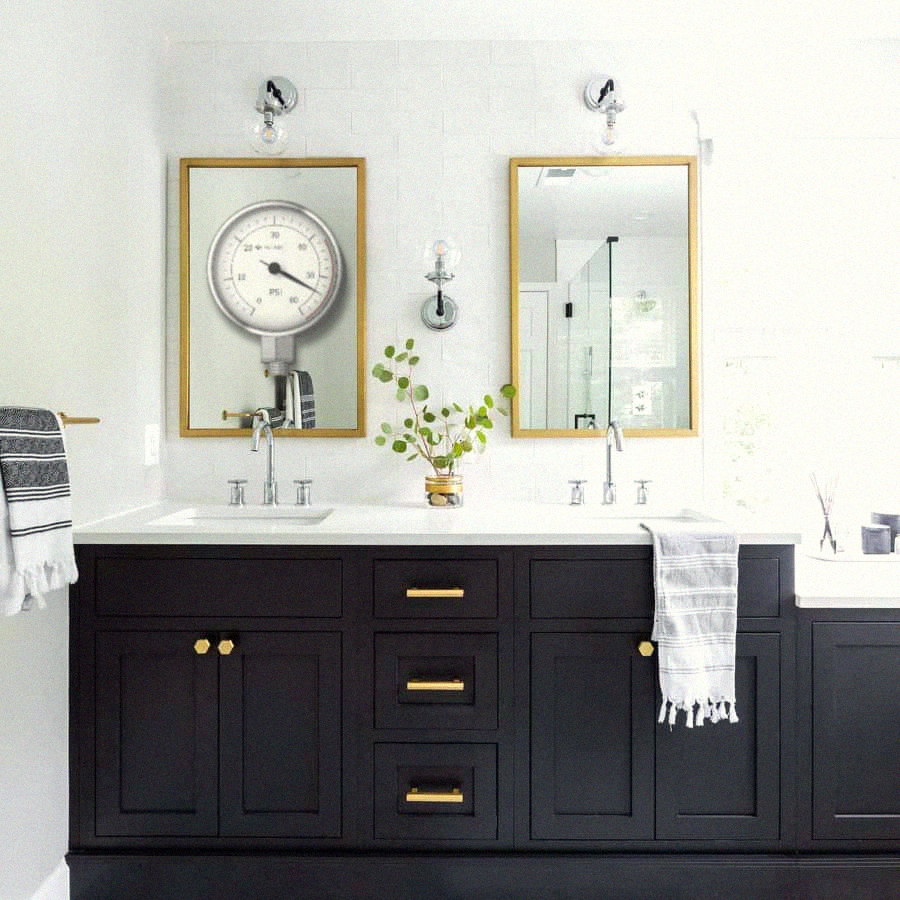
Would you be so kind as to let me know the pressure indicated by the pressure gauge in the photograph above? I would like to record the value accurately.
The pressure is 54 psi
